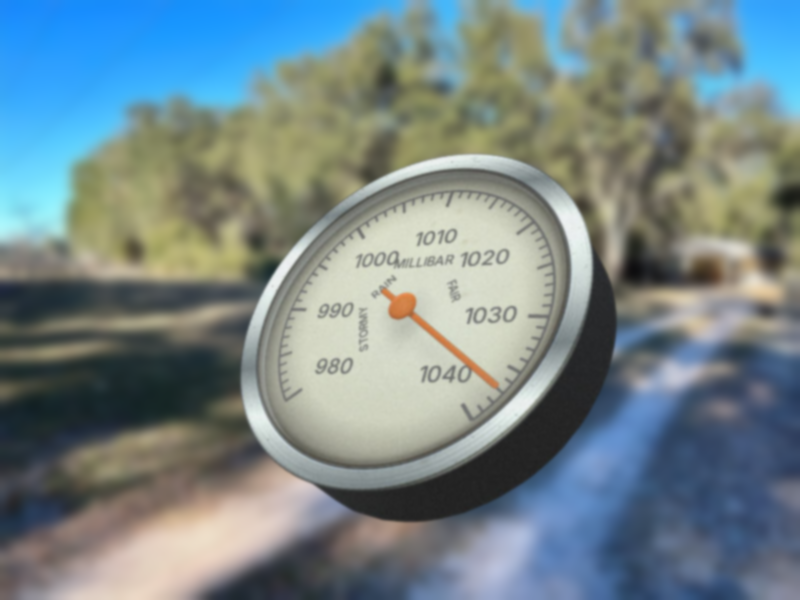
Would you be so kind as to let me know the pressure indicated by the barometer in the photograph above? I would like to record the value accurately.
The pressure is 1037 mbar
